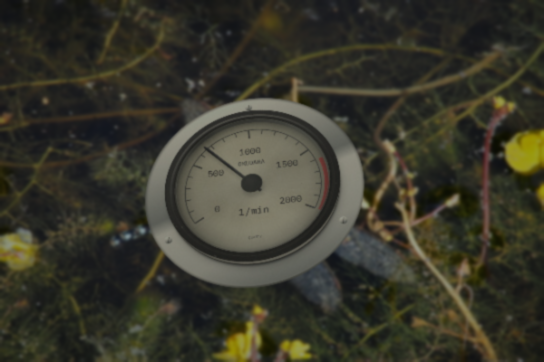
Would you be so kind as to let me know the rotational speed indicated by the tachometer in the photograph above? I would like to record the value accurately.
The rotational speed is 650 rpm
